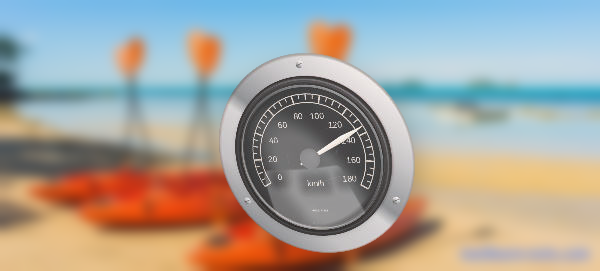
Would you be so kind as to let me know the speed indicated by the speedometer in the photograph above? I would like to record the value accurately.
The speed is 135 km/h
